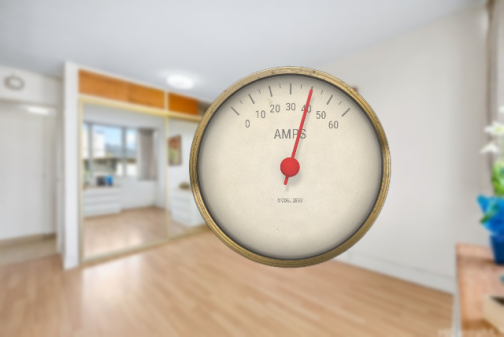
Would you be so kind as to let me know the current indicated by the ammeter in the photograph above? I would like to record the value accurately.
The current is 40 A
